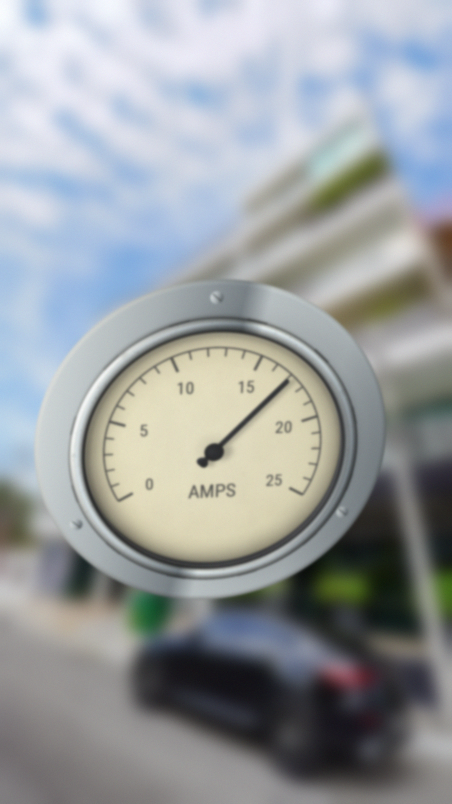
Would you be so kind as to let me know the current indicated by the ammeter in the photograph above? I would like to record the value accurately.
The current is 17 A
